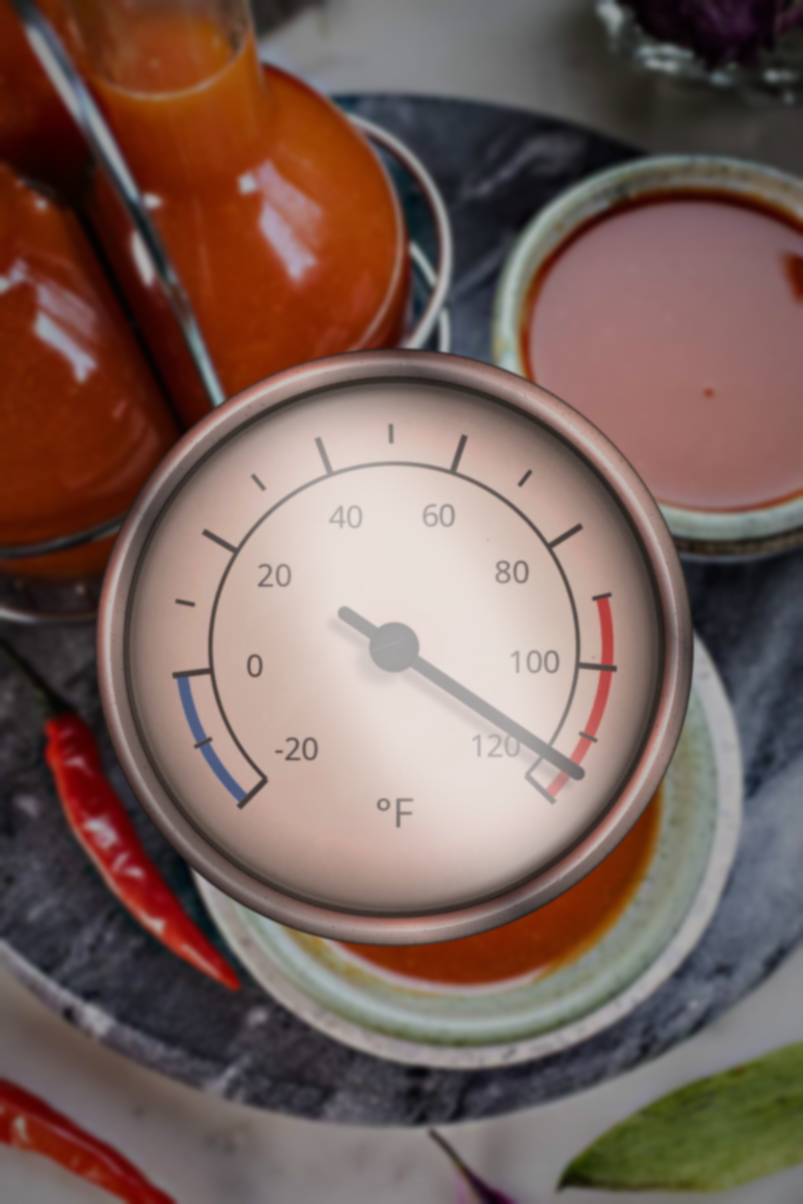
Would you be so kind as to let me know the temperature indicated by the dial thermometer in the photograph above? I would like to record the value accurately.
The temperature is 115 °F
